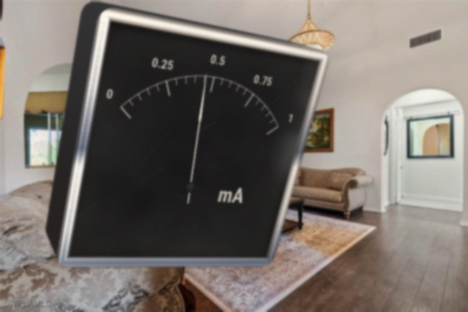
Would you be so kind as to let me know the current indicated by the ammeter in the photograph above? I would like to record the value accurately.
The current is 0.45 mA
